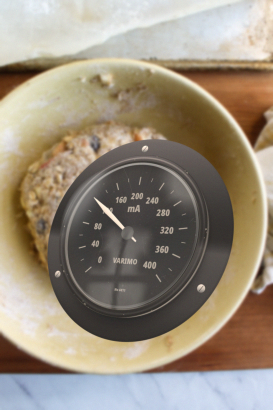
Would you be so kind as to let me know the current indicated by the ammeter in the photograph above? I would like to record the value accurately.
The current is 120 mA
